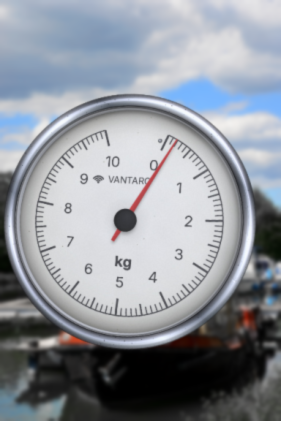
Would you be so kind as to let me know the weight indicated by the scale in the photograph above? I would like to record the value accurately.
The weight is 0.2 kg
